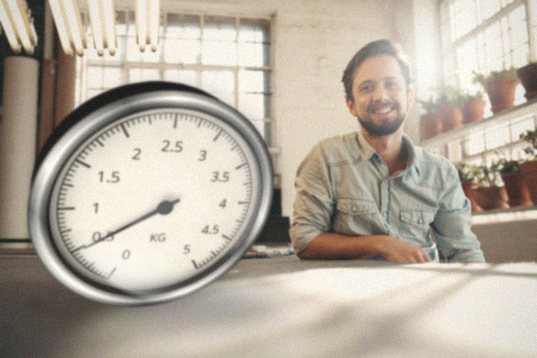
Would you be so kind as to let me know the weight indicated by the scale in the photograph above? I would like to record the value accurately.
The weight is 0.5 kg
